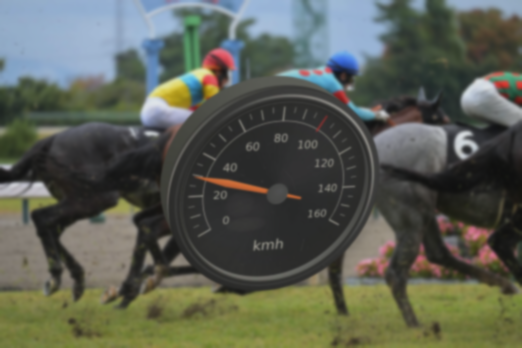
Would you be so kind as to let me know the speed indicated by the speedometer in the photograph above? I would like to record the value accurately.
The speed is 30 km/h
